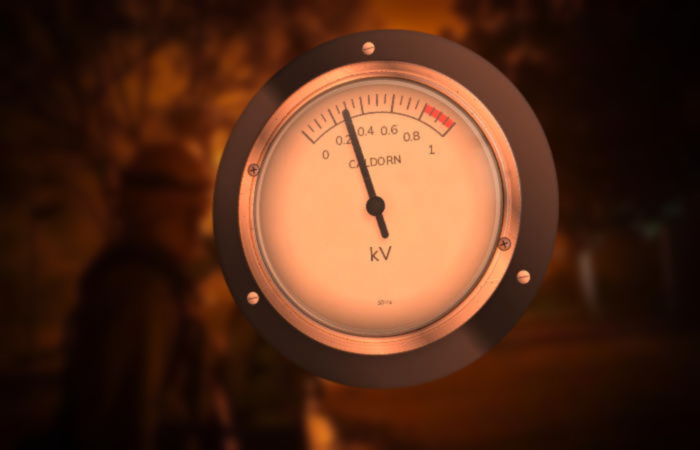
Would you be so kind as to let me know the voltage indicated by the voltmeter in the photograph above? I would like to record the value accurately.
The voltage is 0.3 kV
